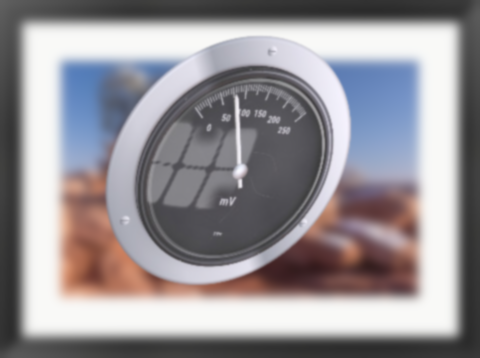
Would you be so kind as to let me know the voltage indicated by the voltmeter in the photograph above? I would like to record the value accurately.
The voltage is 75 mV
